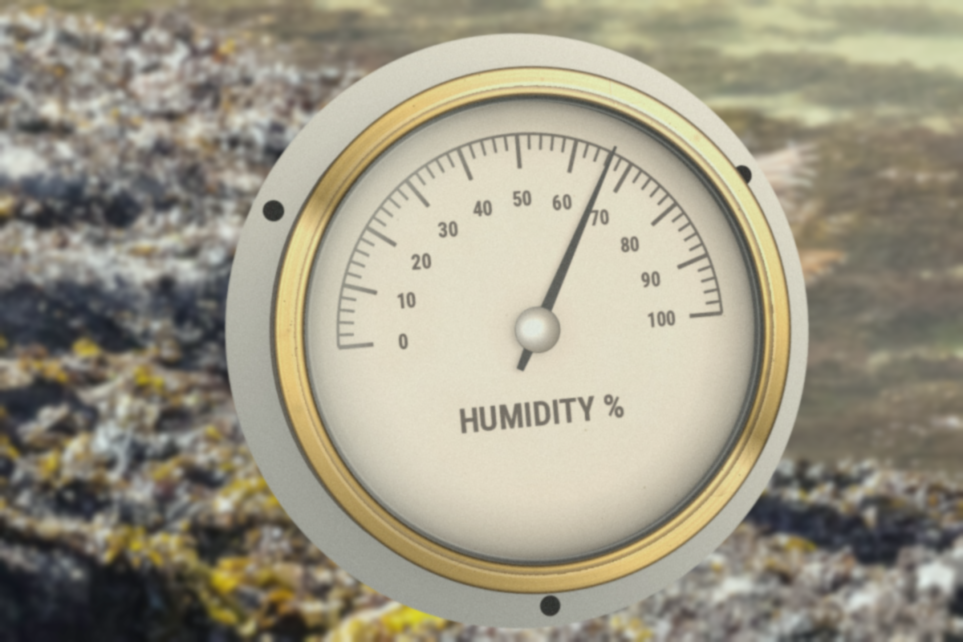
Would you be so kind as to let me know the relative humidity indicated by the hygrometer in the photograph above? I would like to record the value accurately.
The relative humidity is 66 %
